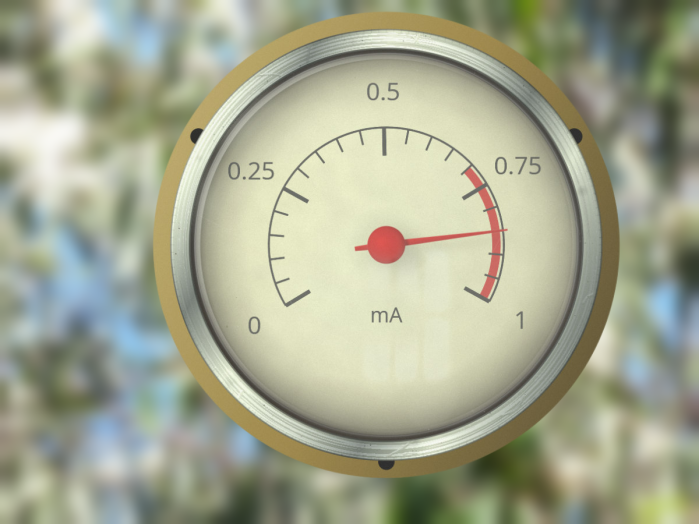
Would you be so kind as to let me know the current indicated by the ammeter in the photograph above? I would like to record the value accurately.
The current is 0.85 mA
